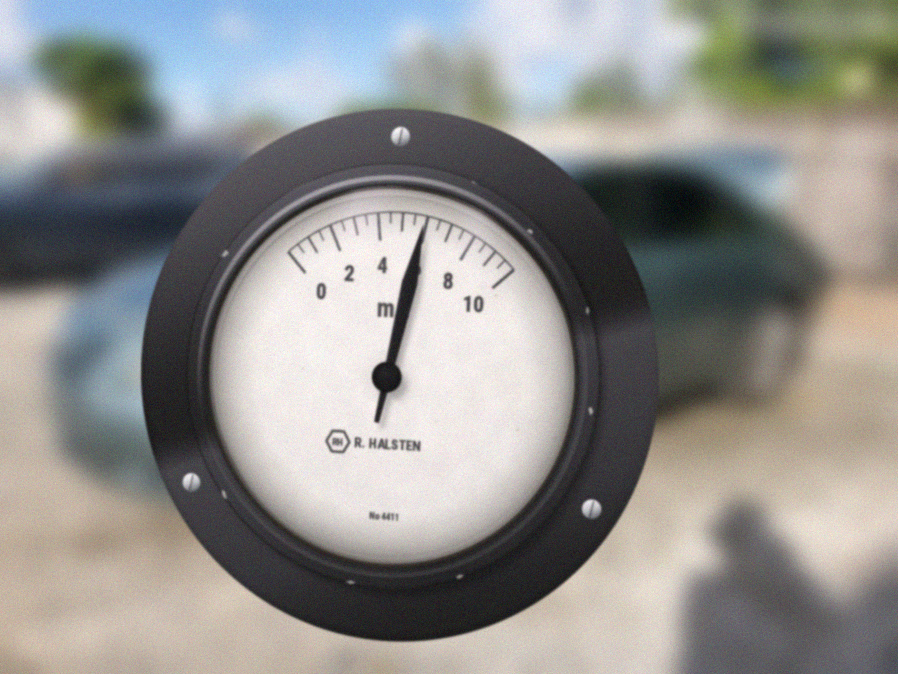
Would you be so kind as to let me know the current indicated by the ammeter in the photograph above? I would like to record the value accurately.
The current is 6 mA
